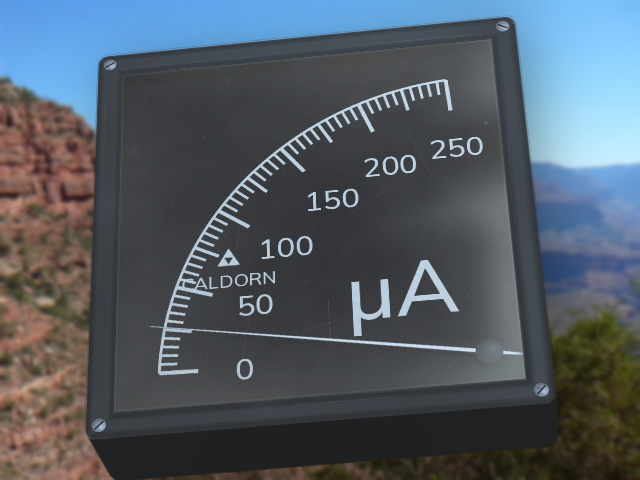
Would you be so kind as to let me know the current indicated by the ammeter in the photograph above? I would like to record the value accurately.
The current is 25 µA
